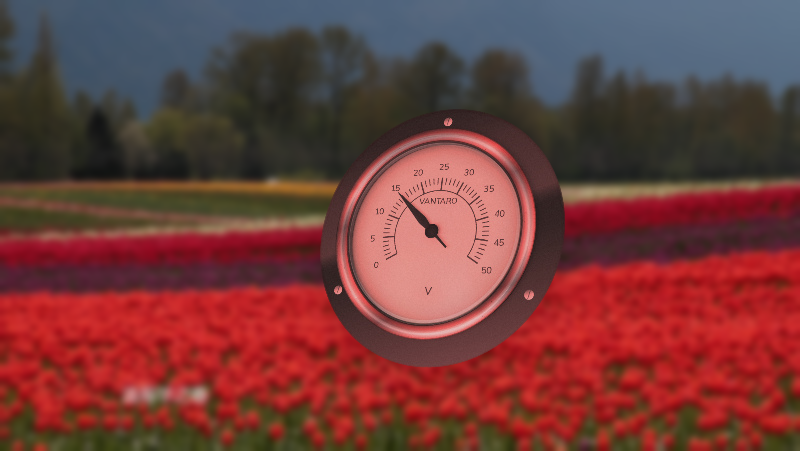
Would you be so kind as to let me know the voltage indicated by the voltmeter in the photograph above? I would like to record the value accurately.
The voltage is 15 V
